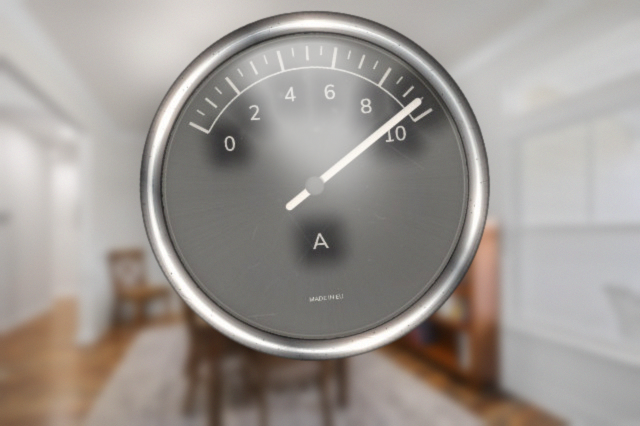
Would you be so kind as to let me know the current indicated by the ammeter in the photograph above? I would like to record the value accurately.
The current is 9.5 A
